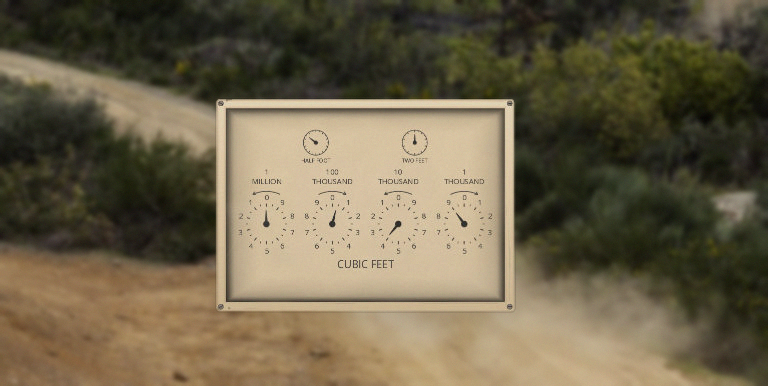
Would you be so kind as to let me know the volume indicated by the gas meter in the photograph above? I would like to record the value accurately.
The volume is 3900 ft³
